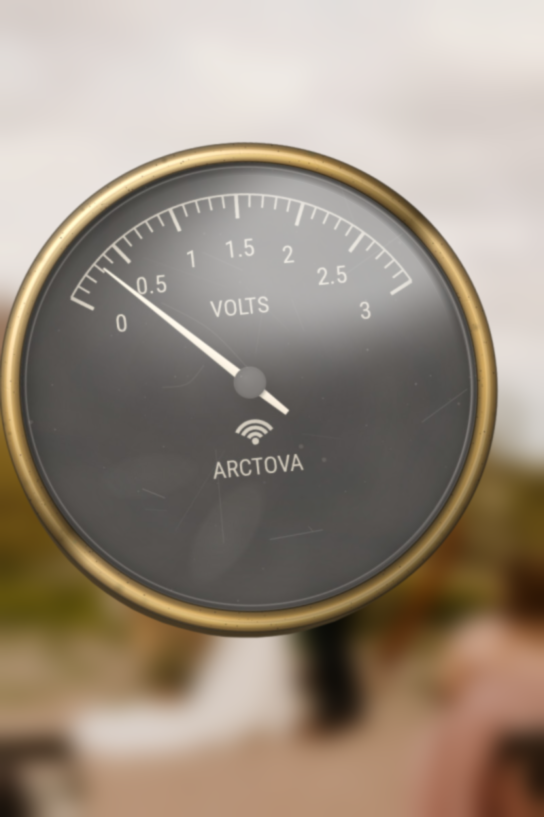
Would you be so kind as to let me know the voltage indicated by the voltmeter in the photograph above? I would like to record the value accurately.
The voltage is 0.3 V
